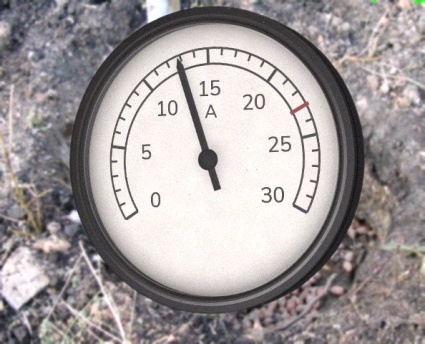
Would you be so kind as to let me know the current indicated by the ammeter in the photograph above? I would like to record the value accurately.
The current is 13 A
